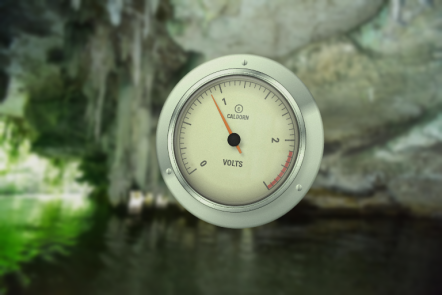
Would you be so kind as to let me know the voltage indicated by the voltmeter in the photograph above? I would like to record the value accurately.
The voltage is 0.9 V
